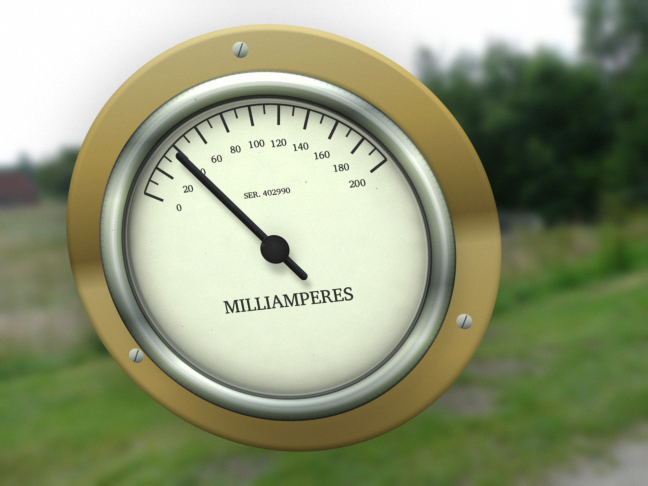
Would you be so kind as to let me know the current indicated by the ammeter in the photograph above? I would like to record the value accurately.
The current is 40 mA
